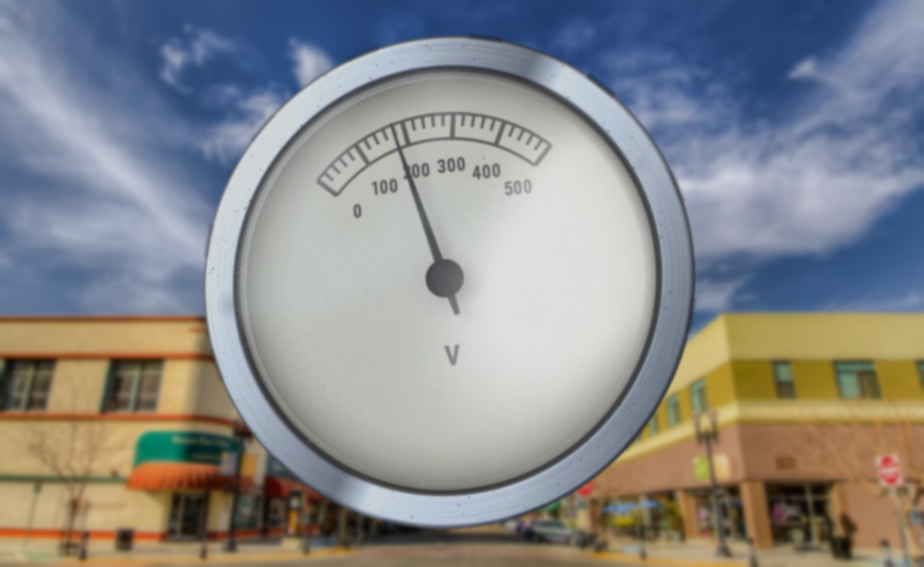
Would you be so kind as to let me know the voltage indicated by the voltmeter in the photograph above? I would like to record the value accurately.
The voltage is 180 V
